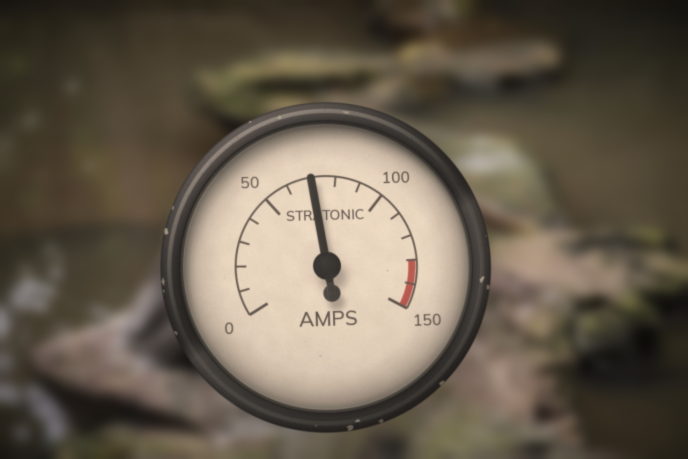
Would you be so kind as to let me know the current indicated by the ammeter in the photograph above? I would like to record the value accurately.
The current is 70 A
